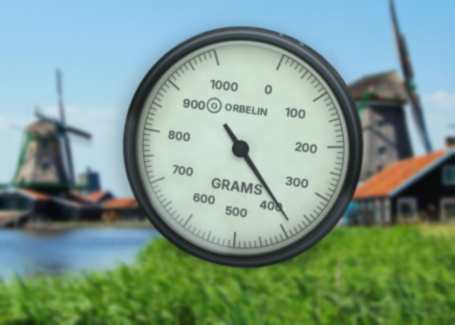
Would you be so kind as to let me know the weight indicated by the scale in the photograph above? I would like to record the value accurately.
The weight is 380 g
